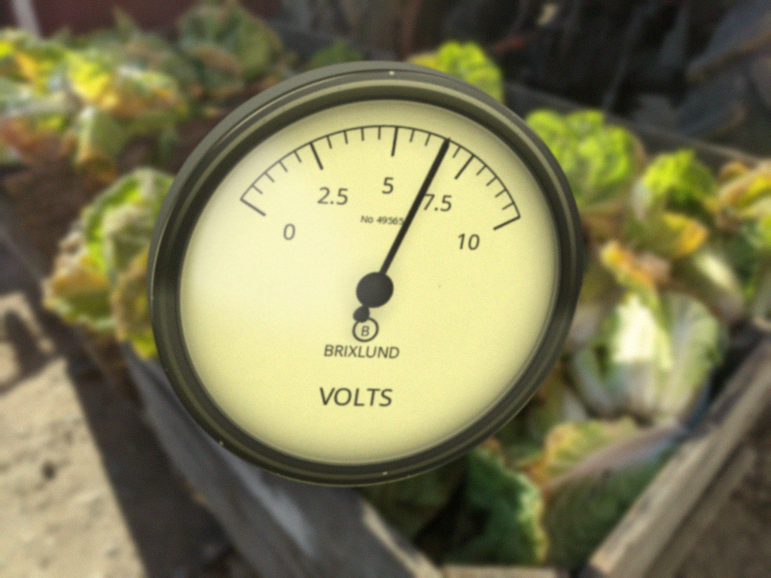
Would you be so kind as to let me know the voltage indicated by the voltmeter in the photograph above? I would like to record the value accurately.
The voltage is 6.5 V
